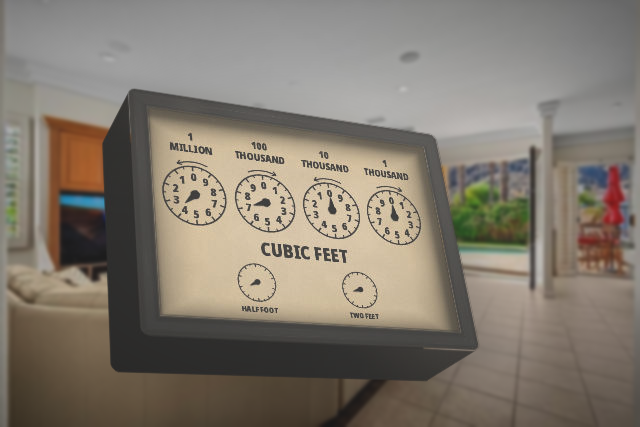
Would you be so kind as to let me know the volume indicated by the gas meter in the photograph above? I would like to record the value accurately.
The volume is 370000 ft³
